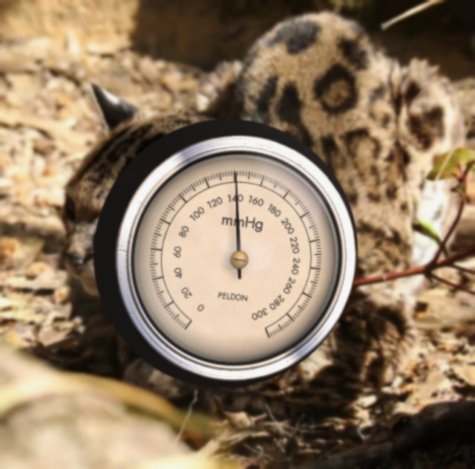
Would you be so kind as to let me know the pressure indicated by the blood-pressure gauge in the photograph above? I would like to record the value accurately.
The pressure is 140 mmHg
